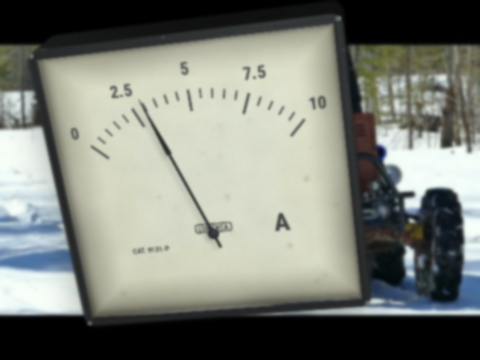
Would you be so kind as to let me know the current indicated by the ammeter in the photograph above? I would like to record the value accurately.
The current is 3 A
